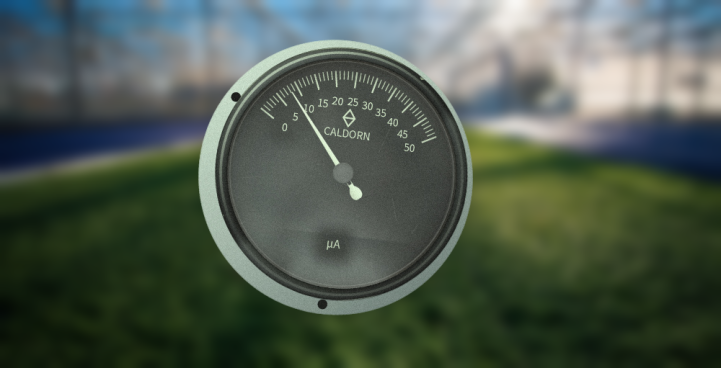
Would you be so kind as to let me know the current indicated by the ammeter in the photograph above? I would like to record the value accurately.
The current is 8 µA
